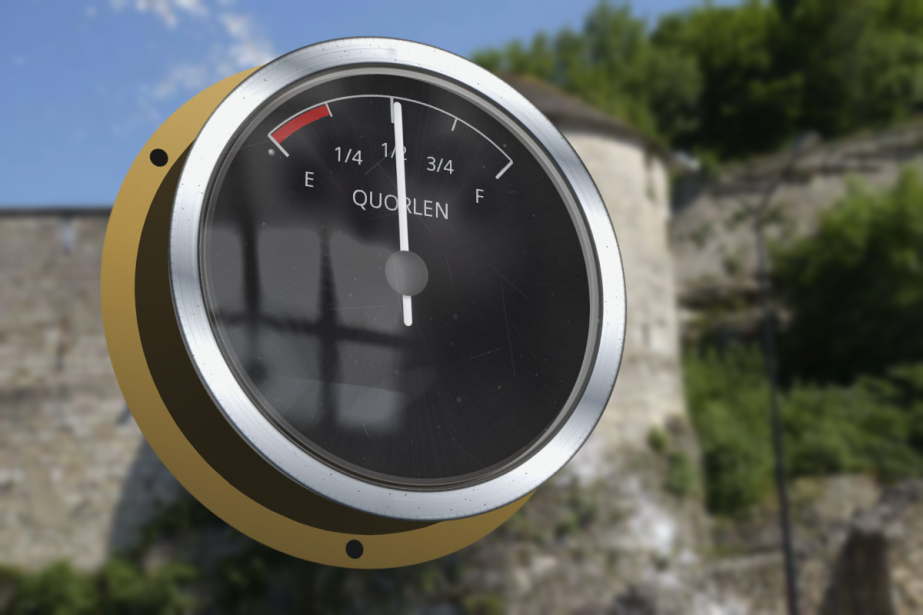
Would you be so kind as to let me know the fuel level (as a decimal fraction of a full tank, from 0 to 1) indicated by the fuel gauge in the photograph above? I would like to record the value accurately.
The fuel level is 0.5
